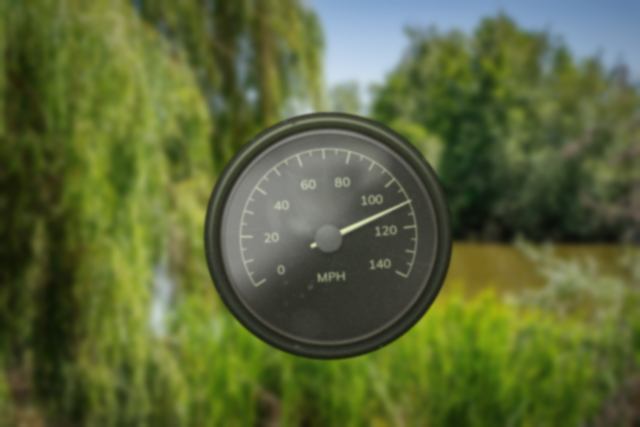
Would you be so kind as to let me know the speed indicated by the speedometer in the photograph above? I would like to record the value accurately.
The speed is 110 mph
